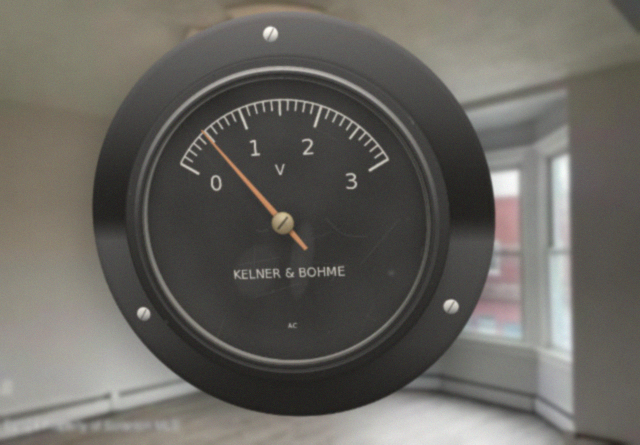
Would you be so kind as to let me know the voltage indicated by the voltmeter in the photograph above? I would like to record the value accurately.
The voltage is 0.5 V
